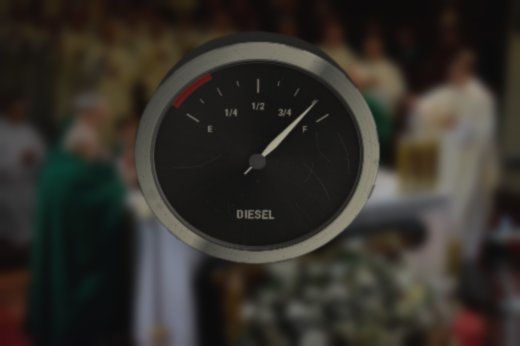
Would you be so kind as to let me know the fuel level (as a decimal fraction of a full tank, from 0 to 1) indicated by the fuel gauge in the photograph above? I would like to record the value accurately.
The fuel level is 0.875
